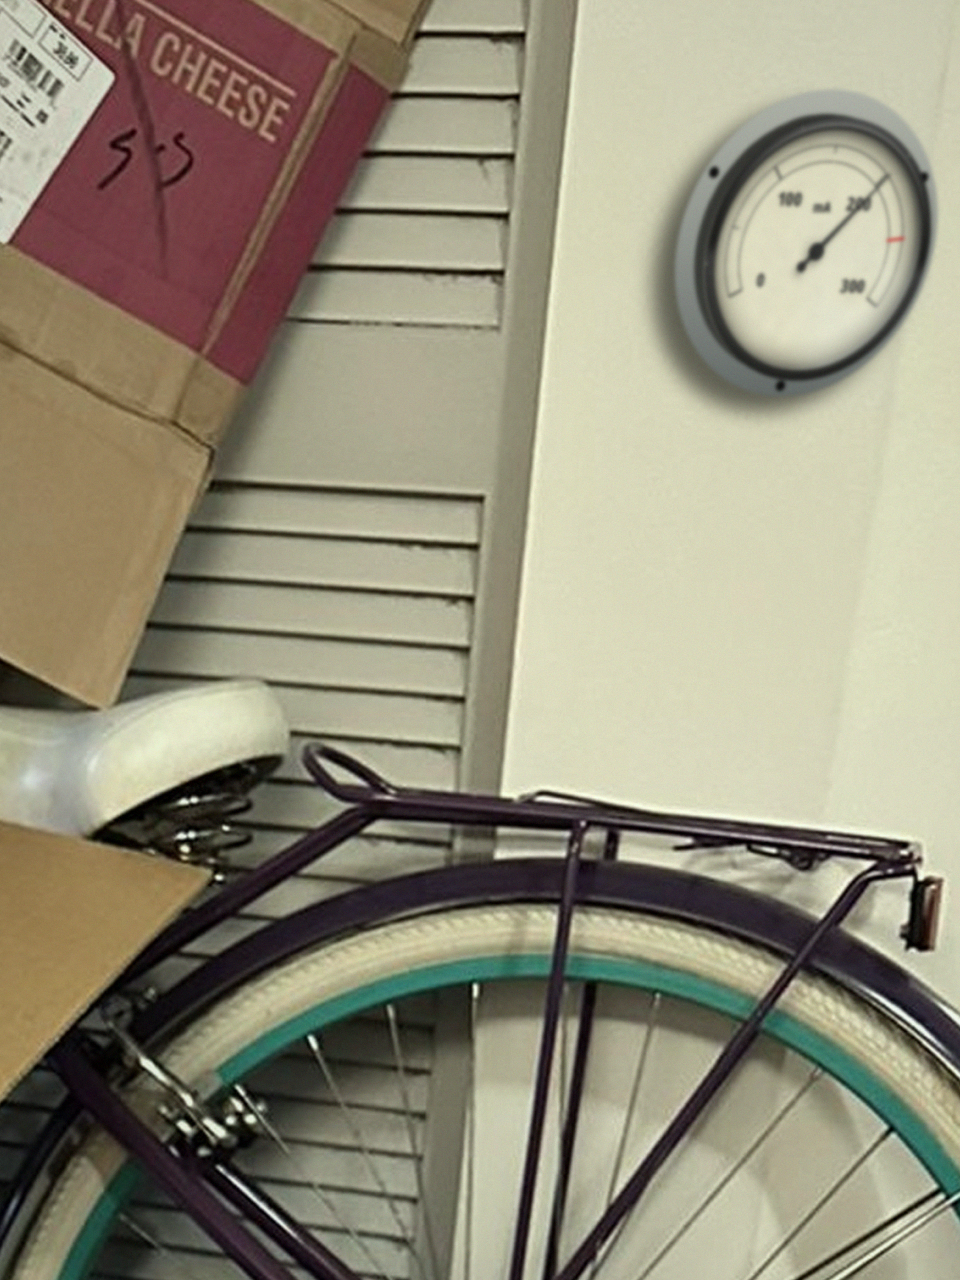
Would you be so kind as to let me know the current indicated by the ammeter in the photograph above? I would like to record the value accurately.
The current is 200 mA
